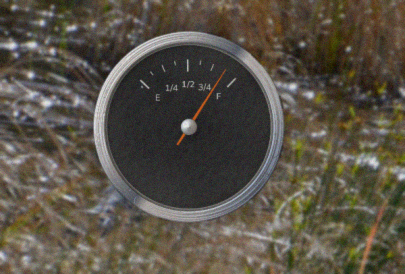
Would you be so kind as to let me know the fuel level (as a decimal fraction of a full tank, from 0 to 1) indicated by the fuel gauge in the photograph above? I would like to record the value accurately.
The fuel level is 0.875
